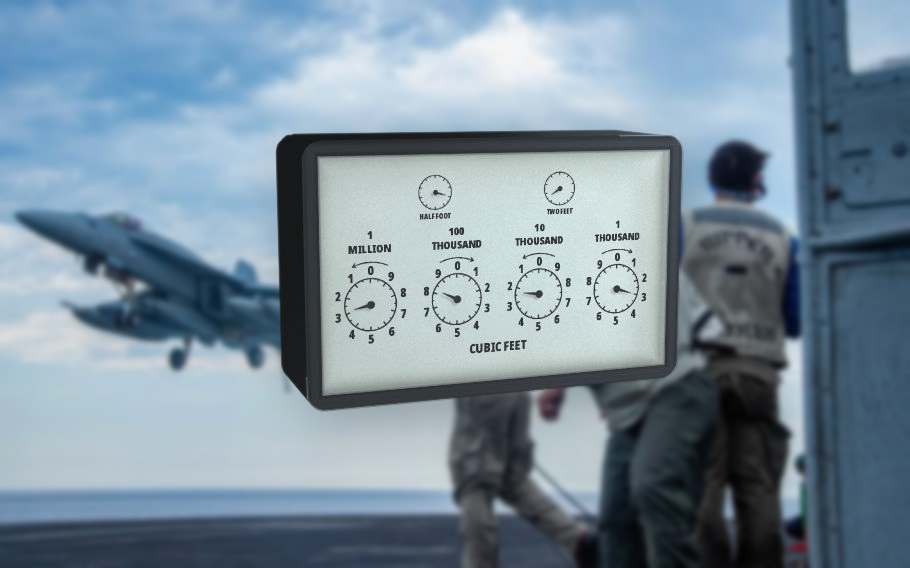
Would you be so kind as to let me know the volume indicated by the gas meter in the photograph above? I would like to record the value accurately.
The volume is 282300 ft³
